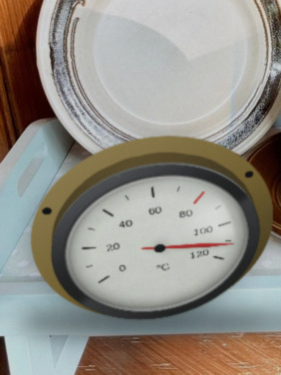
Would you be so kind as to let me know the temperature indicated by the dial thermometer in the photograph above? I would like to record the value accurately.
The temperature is 110 °C
